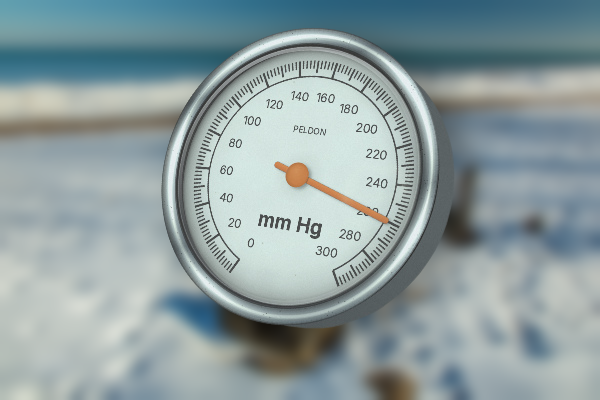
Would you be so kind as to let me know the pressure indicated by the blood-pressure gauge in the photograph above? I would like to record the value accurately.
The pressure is 260 mmHg
